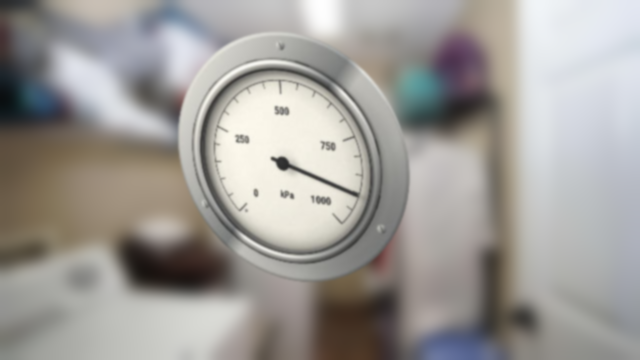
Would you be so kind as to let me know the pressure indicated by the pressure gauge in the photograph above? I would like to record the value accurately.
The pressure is 900 kPa
